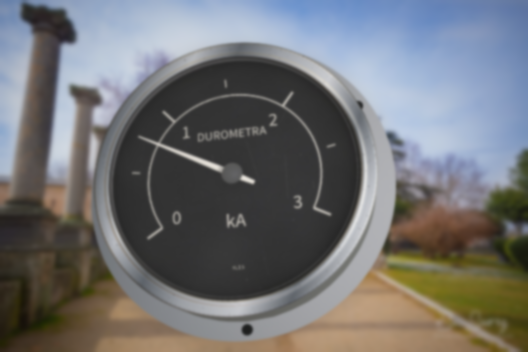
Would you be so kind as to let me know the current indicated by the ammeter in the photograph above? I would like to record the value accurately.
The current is 0.75 kA
